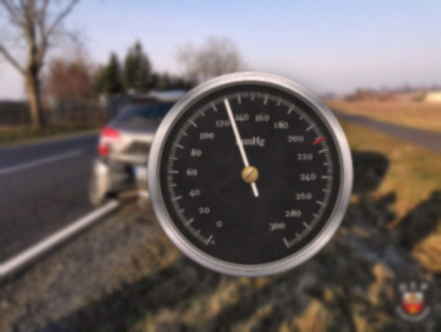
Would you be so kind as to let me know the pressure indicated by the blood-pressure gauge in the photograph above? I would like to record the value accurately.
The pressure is 130 mmHg
